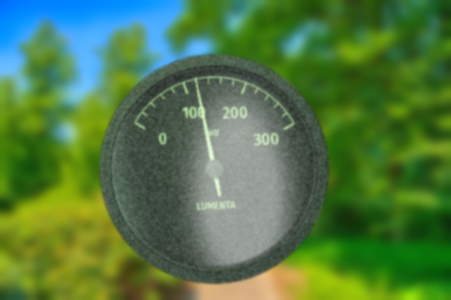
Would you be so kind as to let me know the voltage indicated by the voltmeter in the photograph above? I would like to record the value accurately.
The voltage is 120 mV
